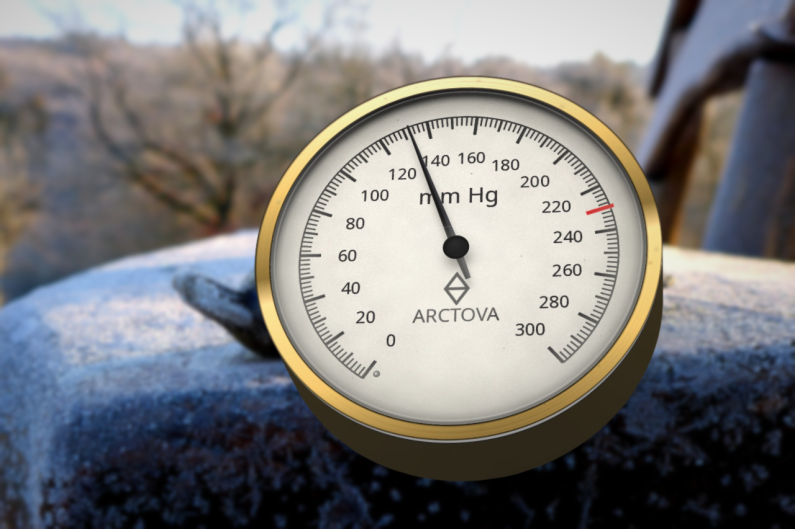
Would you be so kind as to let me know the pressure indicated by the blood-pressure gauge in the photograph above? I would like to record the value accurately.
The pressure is 132 mmHg
